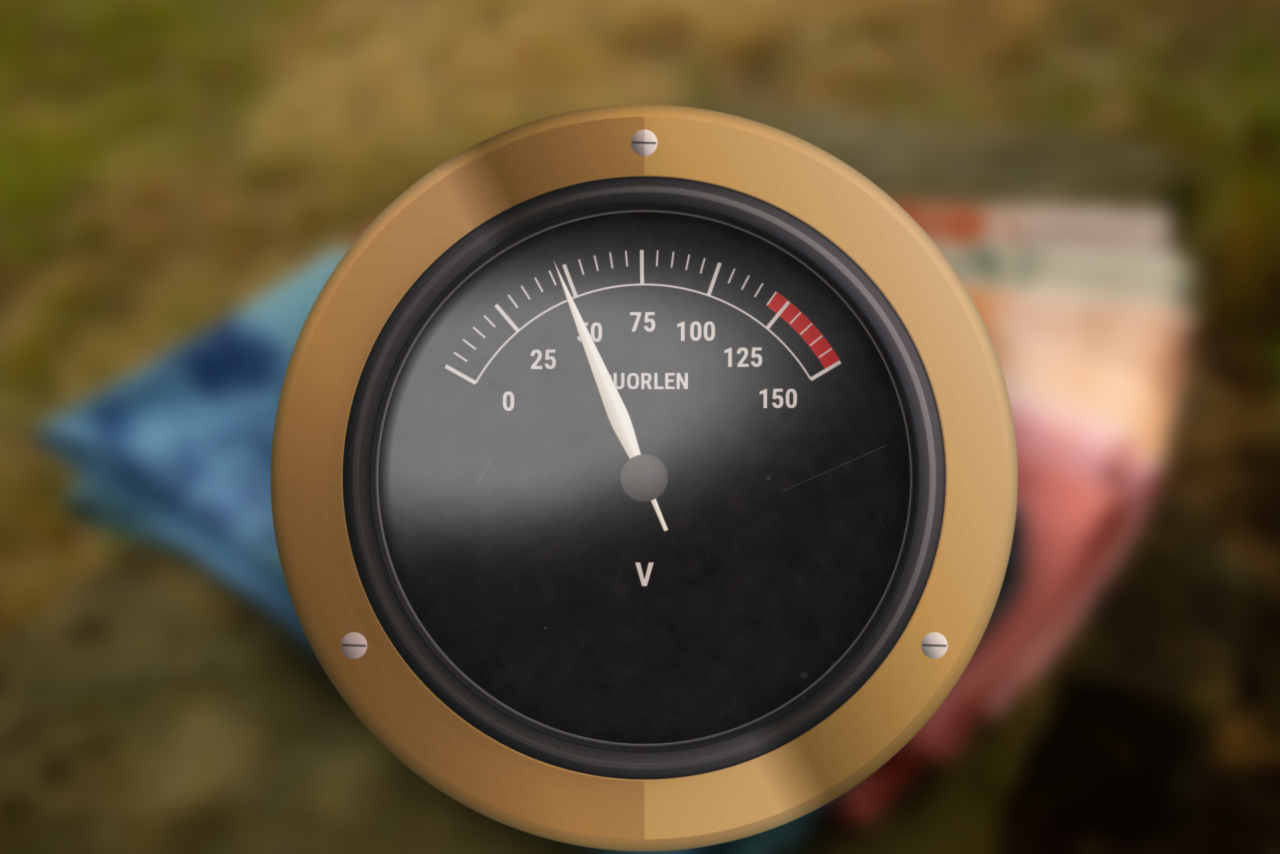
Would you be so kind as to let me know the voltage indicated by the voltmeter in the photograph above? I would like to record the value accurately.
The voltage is 47.5 V
